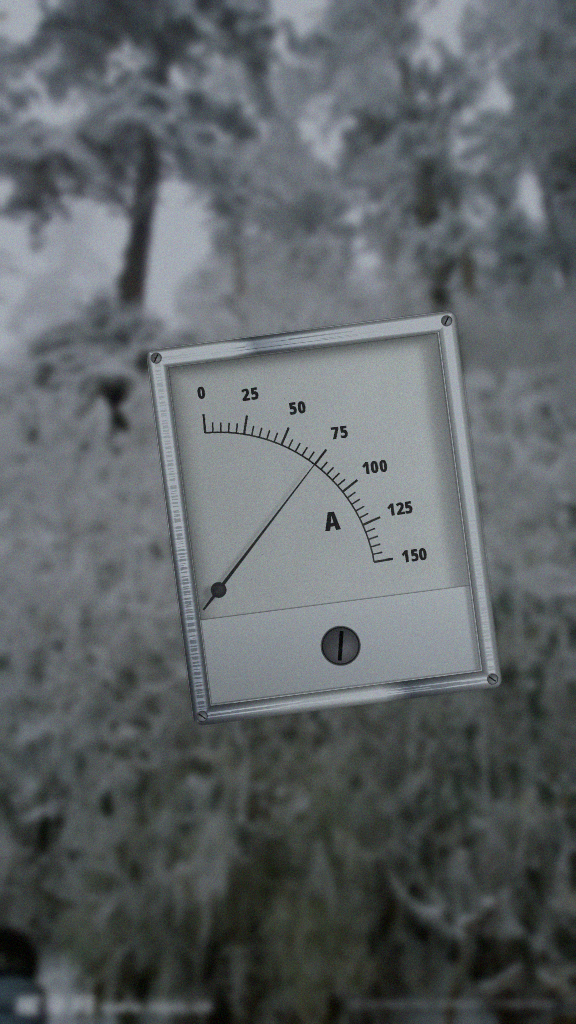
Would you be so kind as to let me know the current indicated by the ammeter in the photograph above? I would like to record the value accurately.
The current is 75 A
